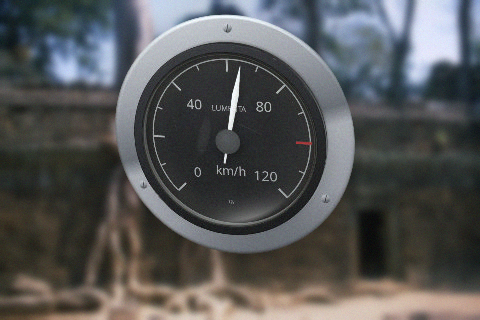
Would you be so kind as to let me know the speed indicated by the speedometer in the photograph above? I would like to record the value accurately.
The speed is 65 km/h
